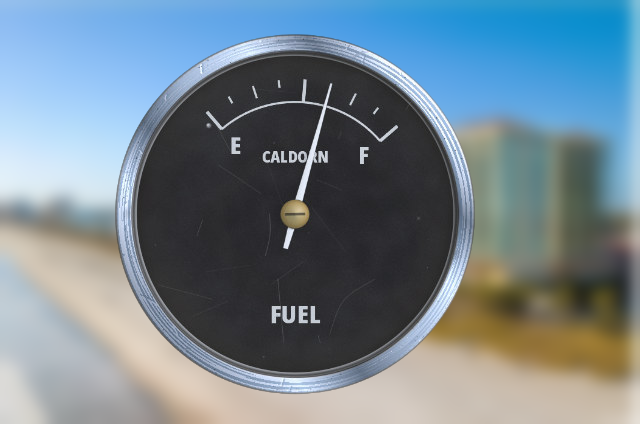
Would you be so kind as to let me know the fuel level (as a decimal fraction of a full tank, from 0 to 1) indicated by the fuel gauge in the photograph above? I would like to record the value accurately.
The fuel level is 0.625
